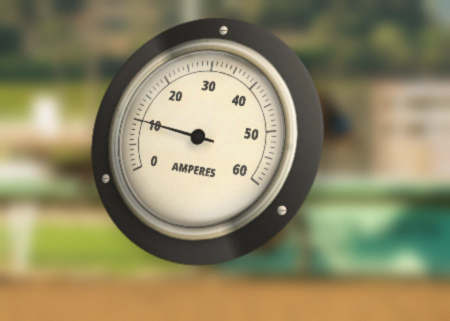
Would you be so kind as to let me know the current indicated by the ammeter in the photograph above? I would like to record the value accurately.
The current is 10 A
